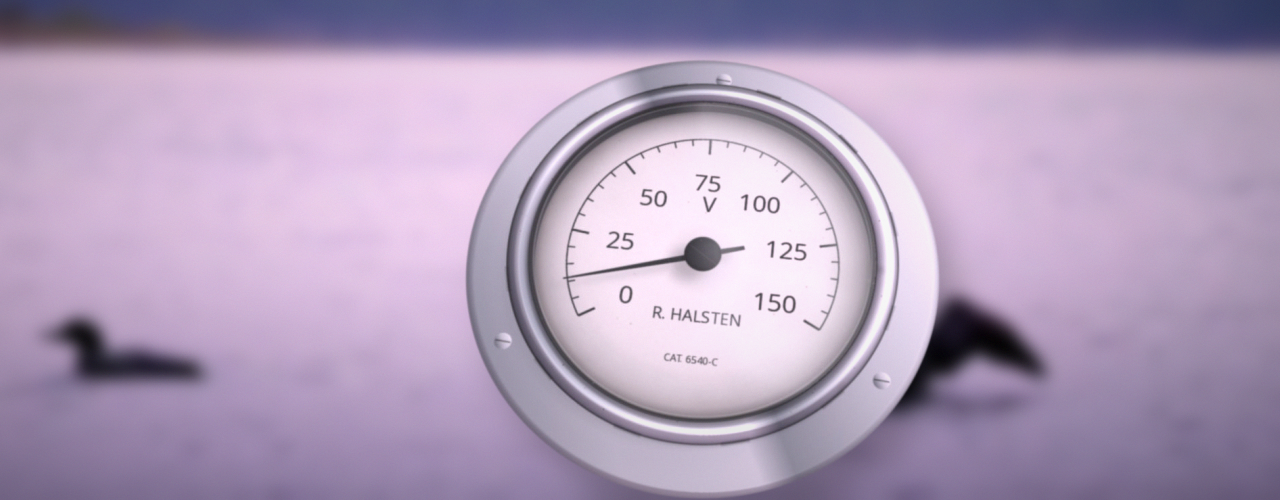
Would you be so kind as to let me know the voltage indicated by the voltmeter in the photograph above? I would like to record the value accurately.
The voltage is 10 V
